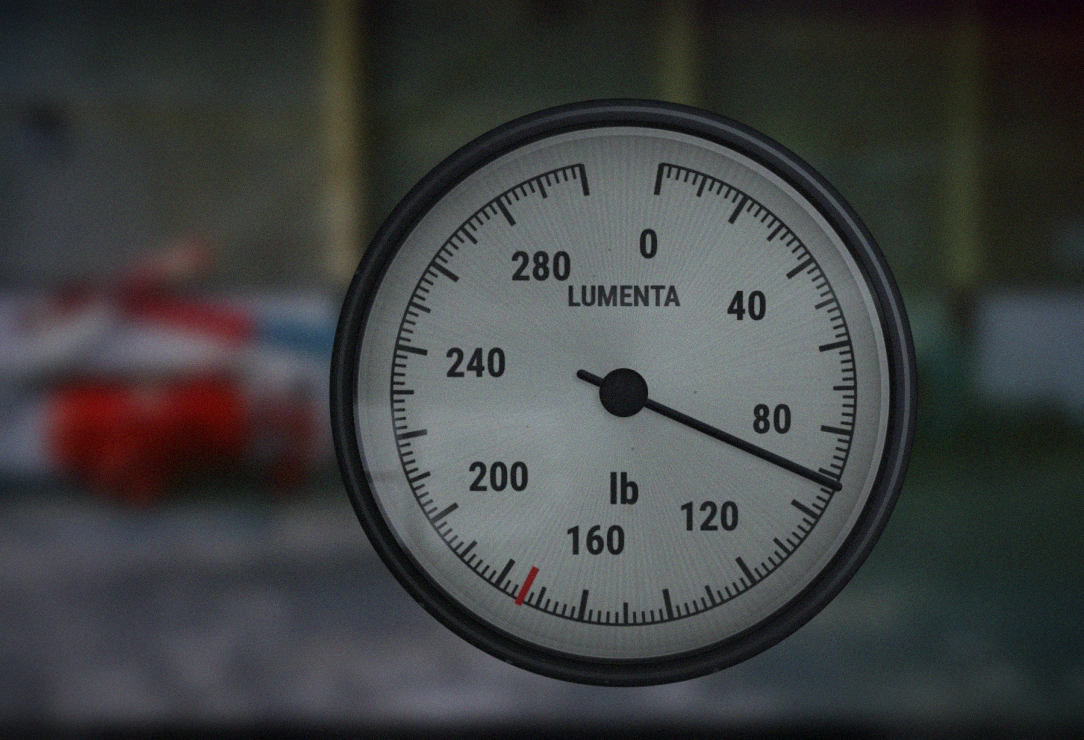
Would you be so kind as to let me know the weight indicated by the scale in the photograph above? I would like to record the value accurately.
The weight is 92 lb
